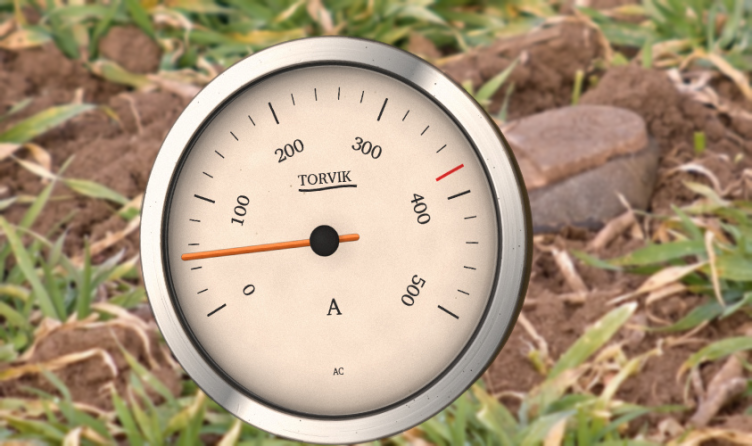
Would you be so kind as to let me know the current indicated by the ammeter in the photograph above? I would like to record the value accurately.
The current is 50 A
